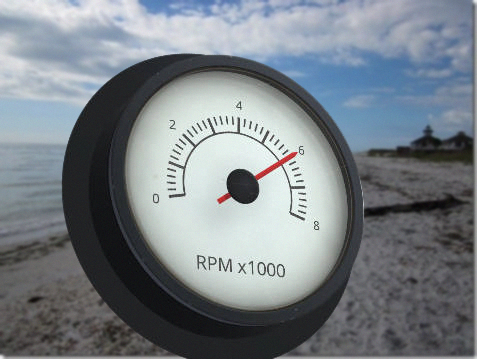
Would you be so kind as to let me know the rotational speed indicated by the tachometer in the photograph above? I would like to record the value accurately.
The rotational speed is 6000 rpm
